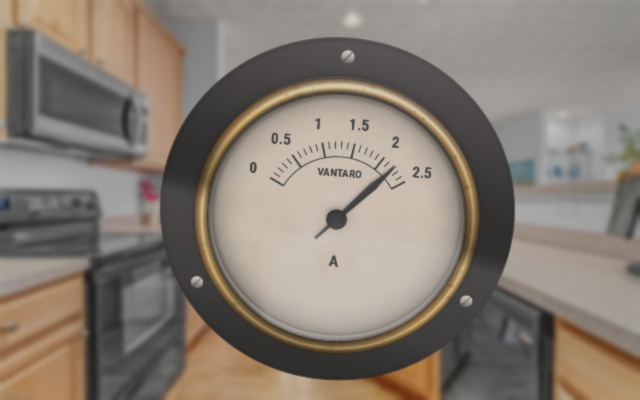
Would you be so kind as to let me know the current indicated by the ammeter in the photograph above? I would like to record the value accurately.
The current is 2.2 A
